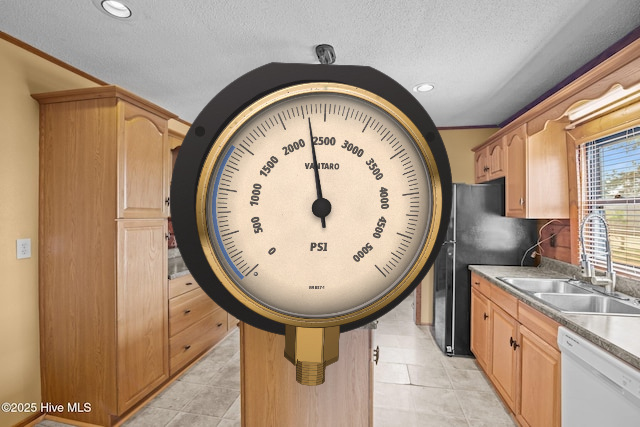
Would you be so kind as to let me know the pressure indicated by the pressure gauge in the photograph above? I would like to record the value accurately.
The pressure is 2300 psi
